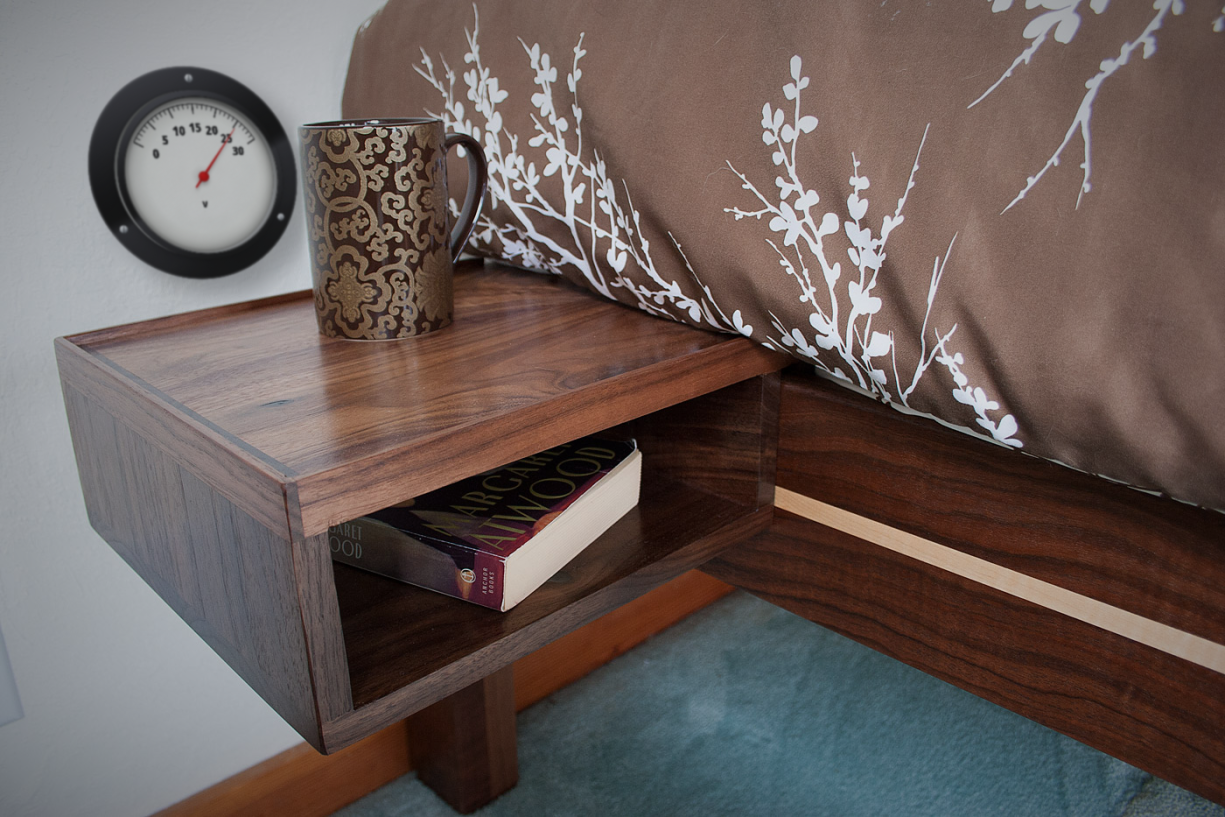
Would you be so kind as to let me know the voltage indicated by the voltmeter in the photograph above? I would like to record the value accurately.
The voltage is 25 V
